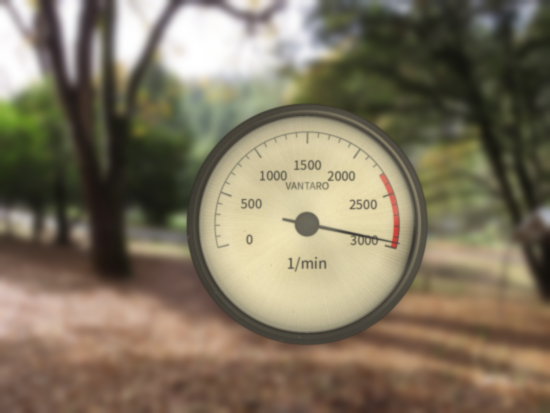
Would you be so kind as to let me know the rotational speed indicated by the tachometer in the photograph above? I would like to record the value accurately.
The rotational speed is 2950 rpm
